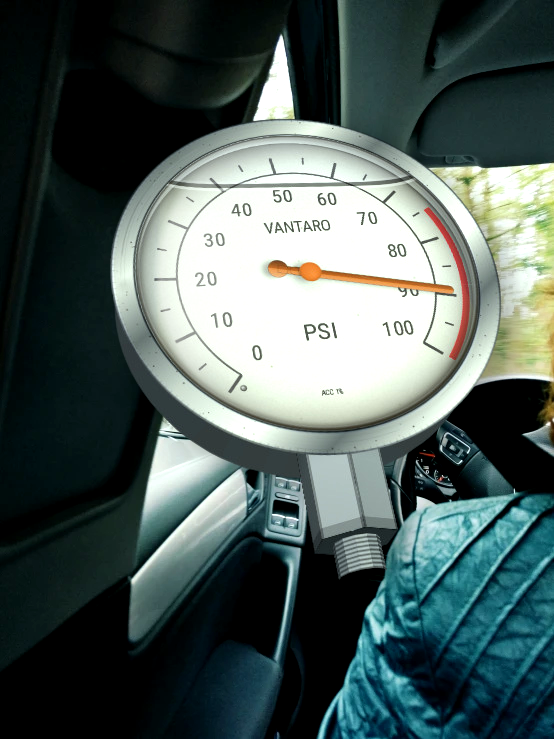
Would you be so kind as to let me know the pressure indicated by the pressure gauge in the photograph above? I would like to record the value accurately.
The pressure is 90 psi
